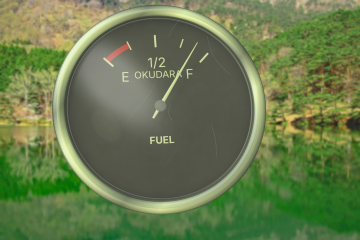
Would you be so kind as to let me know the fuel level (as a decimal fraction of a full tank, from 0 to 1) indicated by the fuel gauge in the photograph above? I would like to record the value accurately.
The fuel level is 0.875
